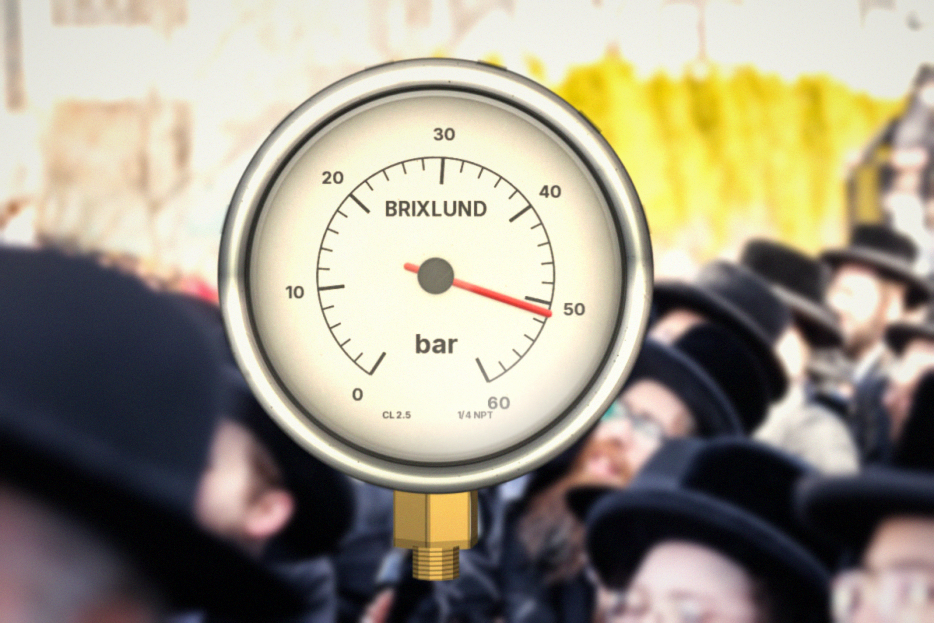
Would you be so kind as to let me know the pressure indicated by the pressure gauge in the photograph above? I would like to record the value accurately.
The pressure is 51 bar
